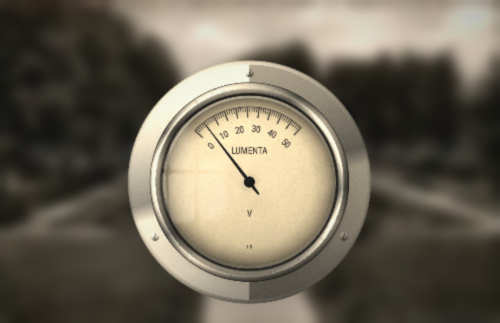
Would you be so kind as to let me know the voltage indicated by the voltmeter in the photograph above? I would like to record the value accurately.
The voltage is 5 V
